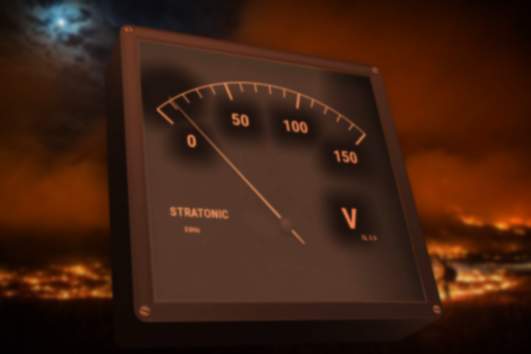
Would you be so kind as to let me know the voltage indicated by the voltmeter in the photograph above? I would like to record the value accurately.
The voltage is 10 V
